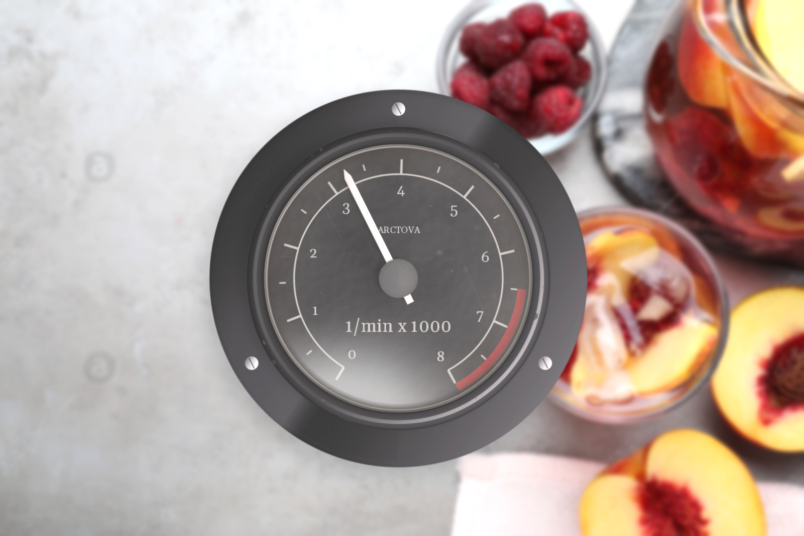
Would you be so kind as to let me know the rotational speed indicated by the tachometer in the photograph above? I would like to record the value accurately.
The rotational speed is 3250 rpm
